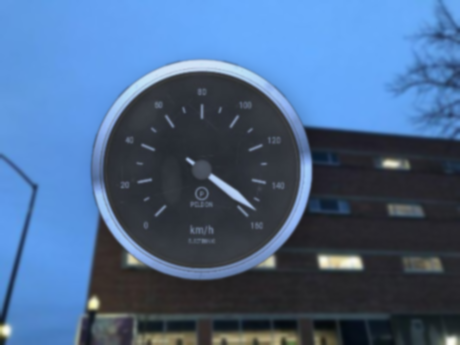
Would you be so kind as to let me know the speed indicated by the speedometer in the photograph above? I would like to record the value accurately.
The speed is 155 km/h
